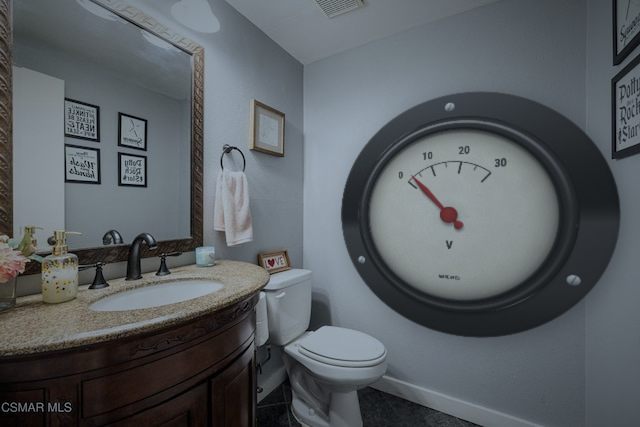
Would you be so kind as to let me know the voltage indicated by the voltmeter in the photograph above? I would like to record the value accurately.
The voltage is 2.5 V
